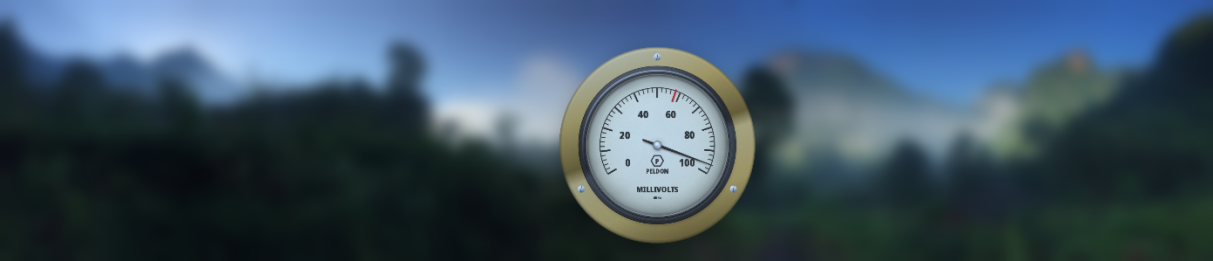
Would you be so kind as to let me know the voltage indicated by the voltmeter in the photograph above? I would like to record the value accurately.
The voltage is 96 mV
